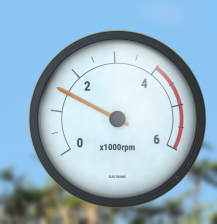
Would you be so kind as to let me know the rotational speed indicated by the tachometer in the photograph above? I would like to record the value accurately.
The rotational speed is 1500 rpm
